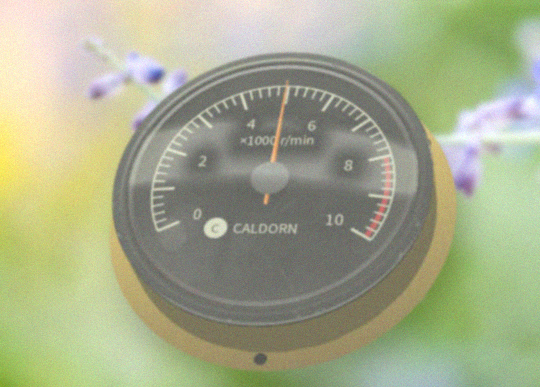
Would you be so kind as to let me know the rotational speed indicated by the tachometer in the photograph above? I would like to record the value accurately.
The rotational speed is 5000 rpm
